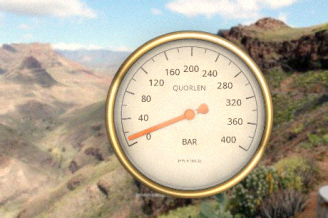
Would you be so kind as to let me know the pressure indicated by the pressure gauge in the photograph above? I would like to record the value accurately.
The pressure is 10 bar
